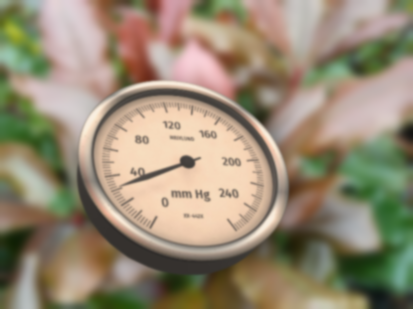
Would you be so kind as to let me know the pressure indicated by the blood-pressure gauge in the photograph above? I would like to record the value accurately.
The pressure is 30 mmHg
